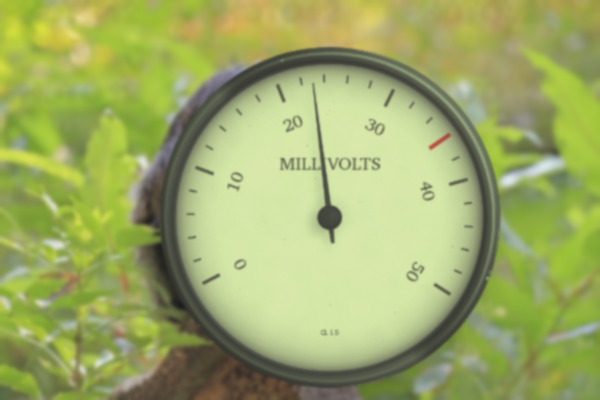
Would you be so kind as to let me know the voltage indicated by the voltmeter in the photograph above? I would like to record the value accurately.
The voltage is 23 mV
